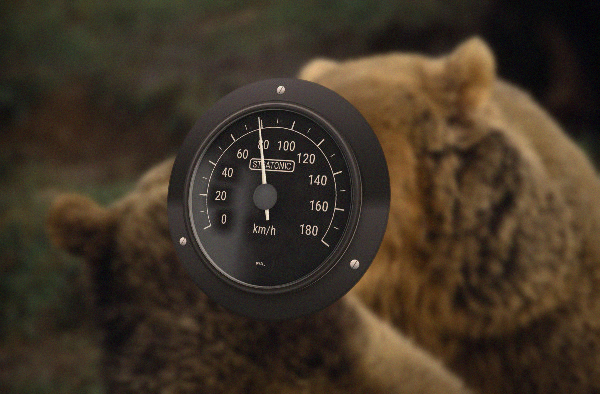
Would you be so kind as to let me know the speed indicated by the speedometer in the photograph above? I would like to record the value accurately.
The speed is 80 km/h
